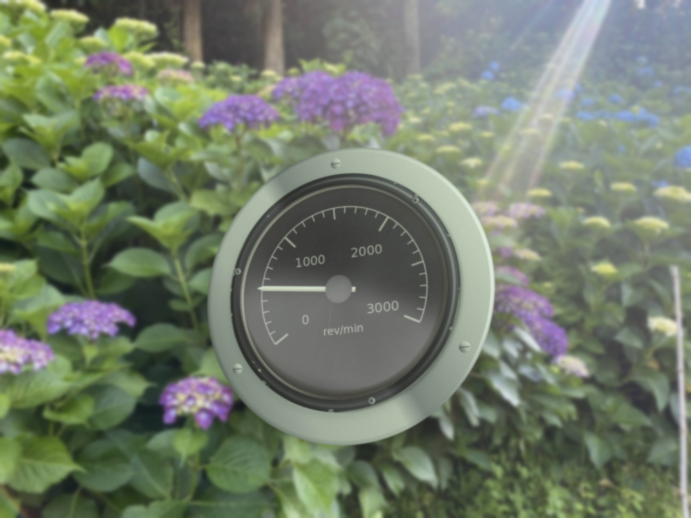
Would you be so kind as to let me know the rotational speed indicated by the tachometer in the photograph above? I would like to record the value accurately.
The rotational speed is 500 rpm
